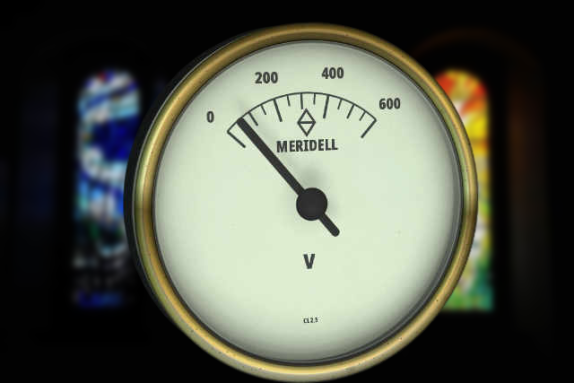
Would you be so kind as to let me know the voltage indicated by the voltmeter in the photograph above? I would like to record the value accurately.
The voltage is 50 V
